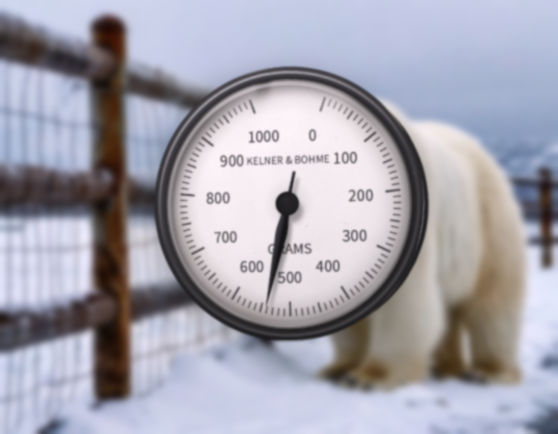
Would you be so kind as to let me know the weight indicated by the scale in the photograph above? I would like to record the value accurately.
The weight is 540 g
